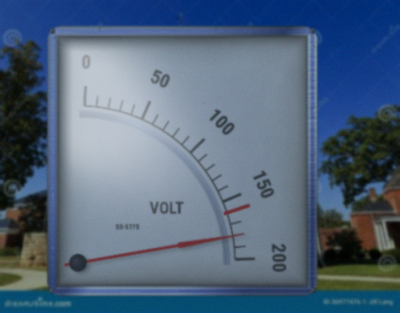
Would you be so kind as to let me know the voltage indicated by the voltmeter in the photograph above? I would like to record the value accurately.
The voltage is 180 V
